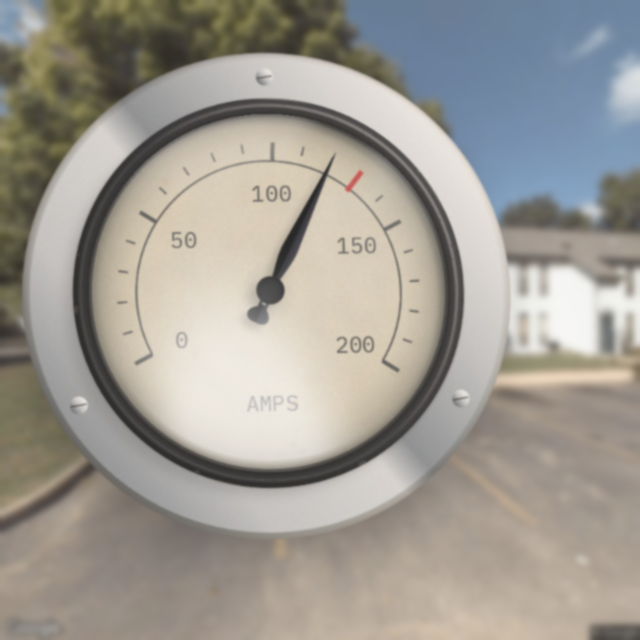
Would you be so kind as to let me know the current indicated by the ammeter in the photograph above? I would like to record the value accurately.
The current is 120 A
